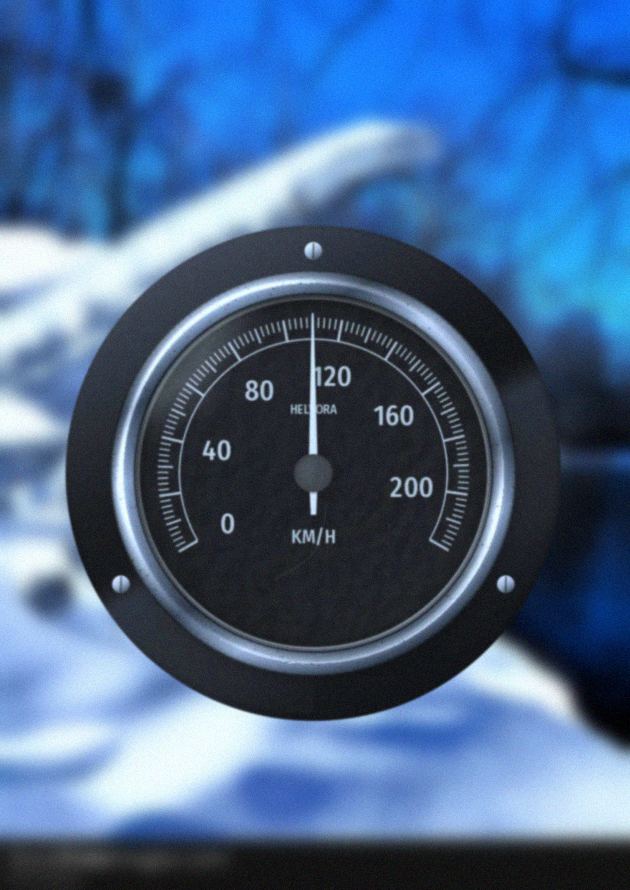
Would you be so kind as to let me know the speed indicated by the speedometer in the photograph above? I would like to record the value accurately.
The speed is 110 km/h
